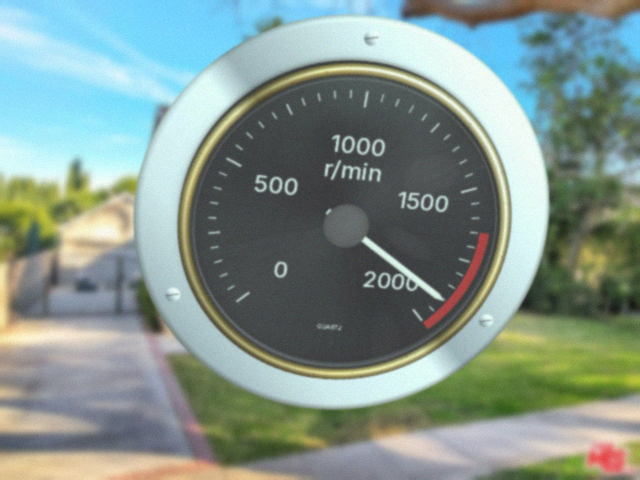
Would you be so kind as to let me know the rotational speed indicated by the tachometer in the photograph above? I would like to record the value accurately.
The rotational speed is 1900 rpm
